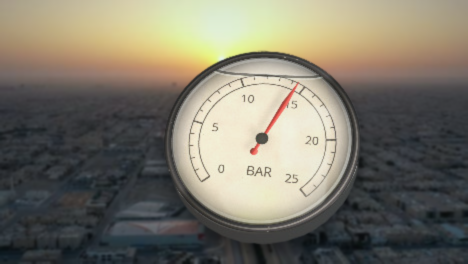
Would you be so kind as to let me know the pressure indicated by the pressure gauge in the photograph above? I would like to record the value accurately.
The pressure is 14.5 bar
